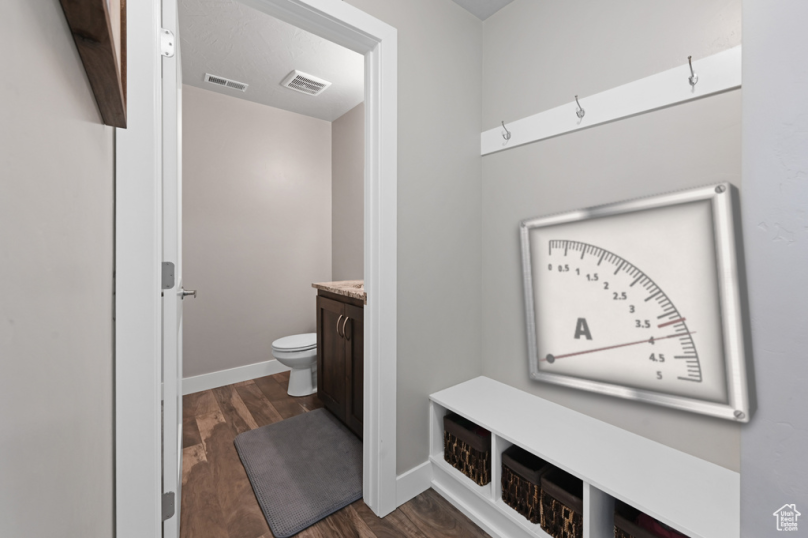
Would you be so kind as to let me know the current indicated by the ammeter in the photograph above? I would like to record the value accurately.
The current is 4 A
